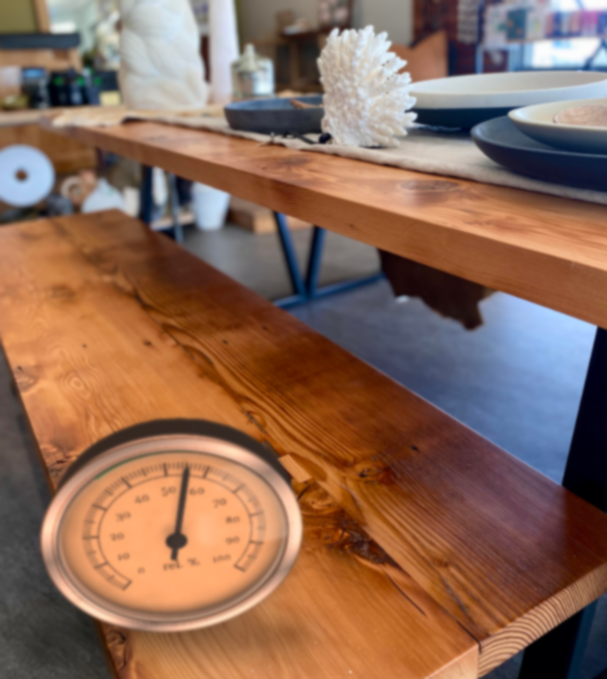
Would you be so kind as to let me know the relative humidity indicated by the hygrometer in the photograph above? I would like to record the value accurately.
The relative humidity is 55 %
